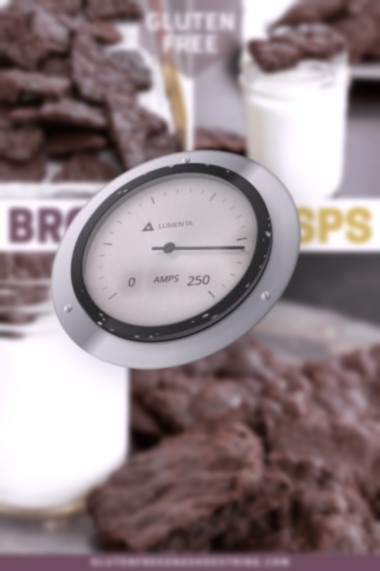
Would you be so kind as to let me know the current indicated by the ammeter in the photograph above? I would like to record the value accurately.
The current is 210 A
